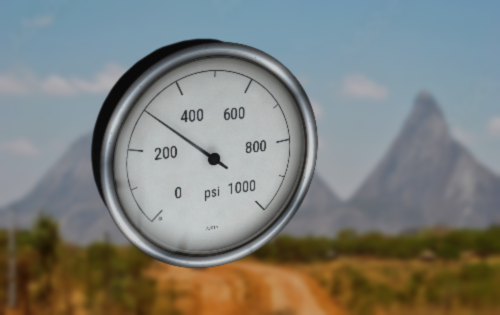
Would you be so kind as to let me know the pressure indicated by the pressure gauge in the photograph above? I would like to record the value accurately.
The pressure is 300 psi
